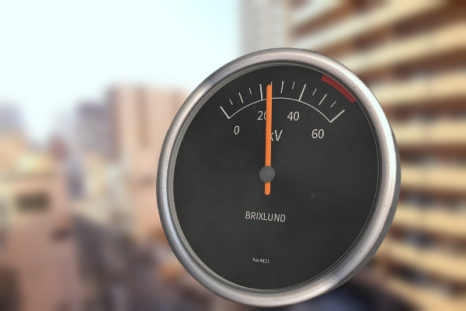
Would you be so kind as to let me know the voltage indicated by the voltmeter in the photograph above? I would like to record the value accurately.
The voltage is 25 kV
